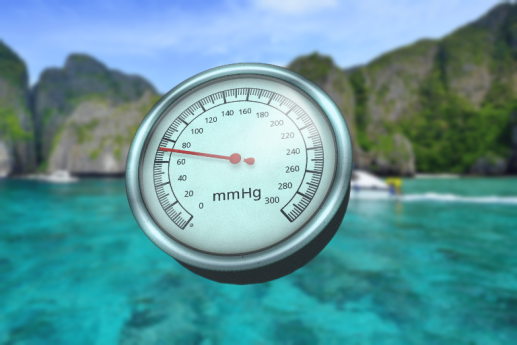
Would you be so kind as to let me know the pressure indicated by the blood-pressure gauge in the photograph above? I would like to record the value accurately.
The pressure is 70 mmHg
